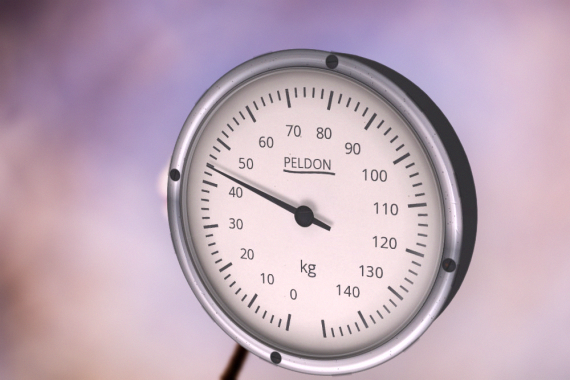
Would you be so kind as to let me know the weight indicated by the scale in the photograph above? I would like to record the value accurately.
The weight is 44 kg
